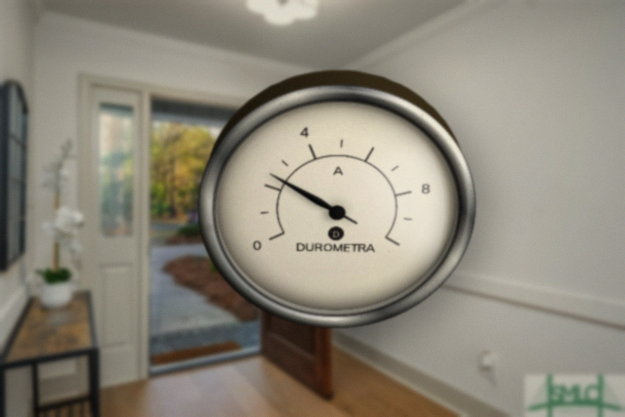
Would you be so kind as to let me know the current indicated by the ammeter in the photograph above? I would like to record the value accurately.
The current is 2.5 A
